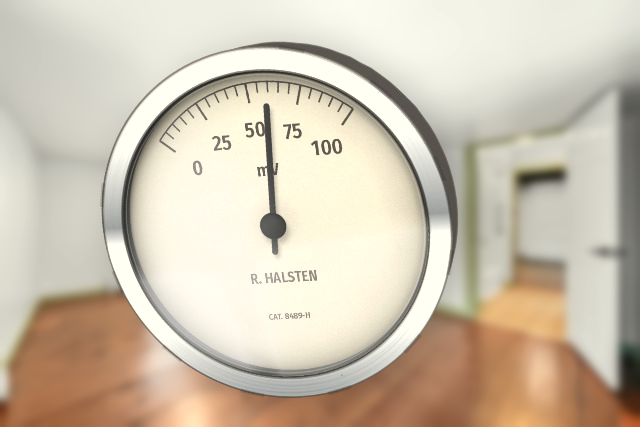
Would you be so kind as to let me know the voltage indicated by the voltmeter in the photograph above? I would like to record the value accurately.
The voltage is 60 mV
